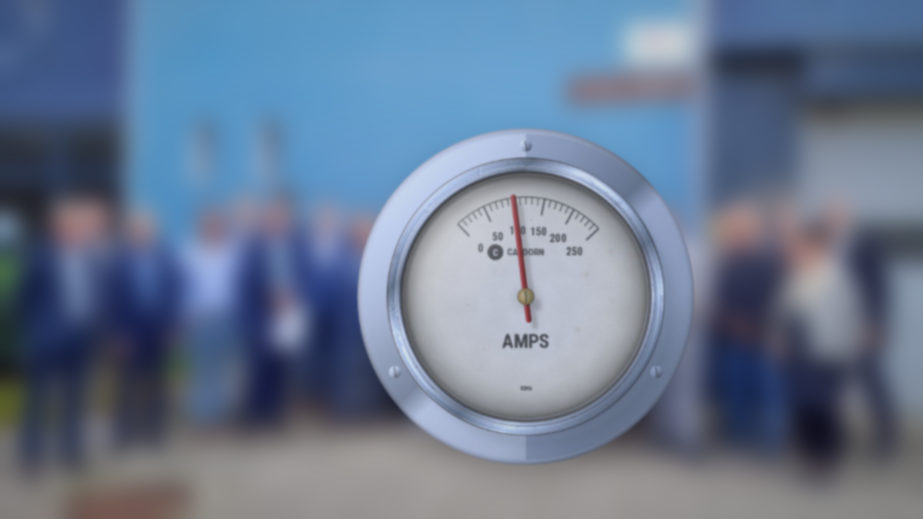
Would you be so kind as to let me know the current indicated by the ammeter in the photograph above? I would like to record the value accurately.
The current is 100 A
